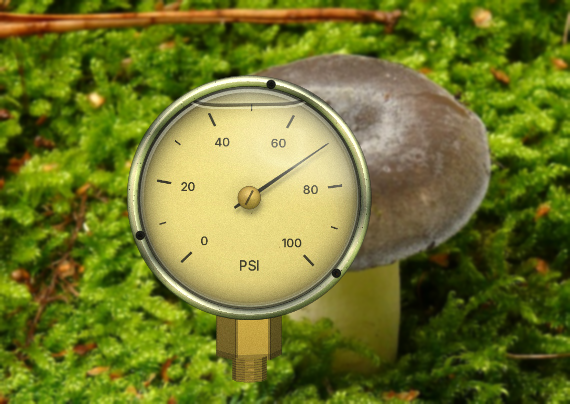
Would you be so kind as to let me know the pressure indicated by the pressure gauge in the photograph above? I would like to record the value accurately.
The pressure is 70 psi
